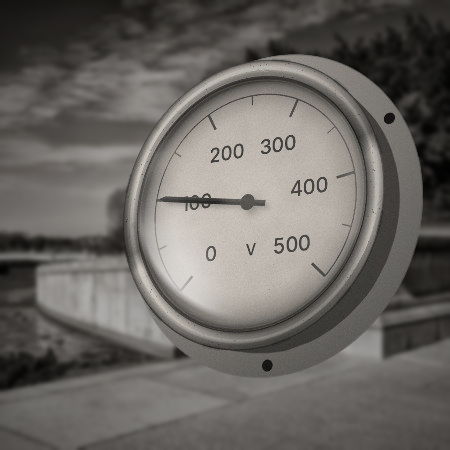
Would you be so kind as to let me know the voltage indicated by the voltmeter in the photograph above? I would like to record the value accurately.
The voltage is 100 V
